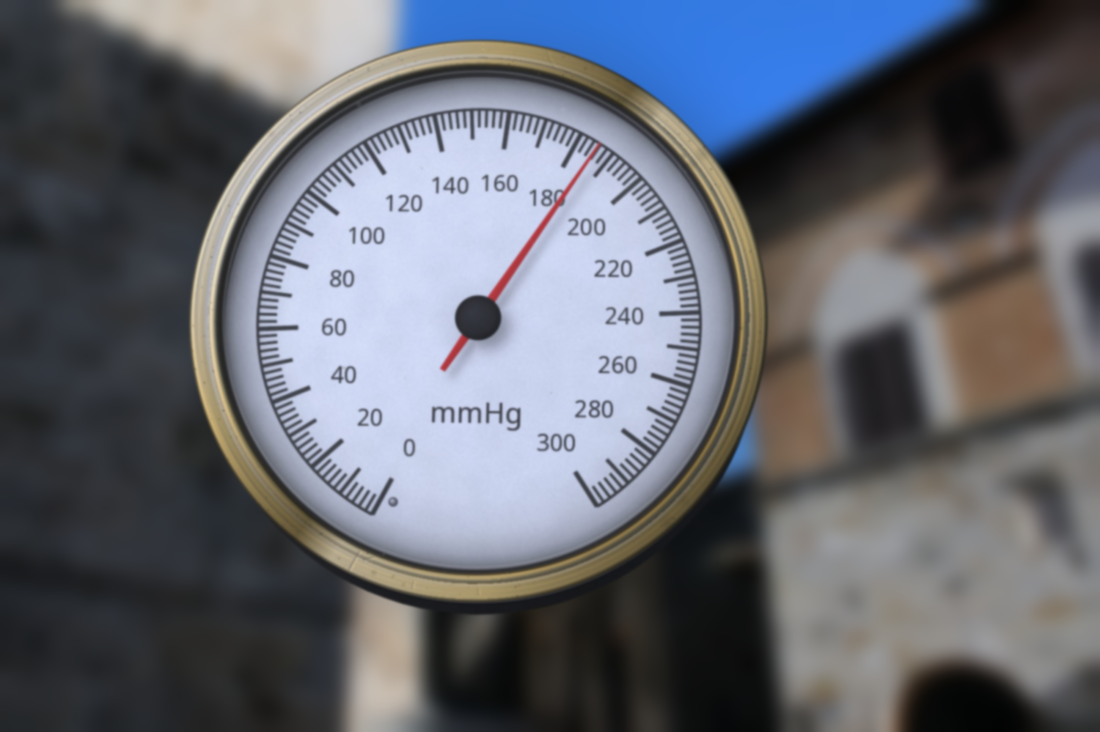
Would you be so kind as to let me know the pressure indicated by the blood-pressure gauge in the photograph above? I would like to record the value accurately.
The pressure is 186 mmHg
